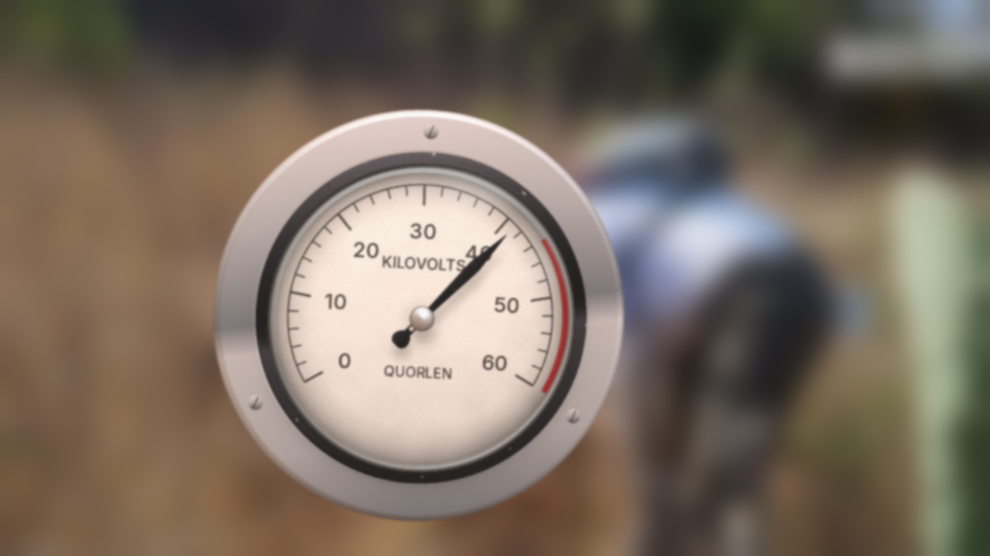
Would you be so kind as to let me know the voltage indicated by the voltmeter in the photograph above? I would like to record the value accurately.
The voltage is 41 kV
